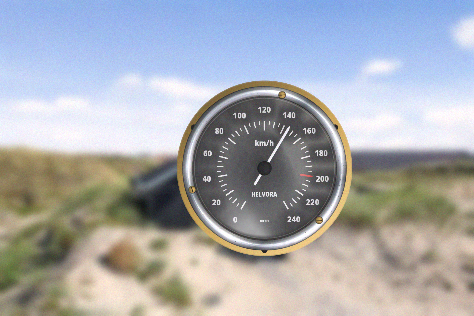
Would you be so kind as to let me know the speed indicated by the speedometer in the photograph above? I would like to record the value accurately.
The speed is 145 km/h
